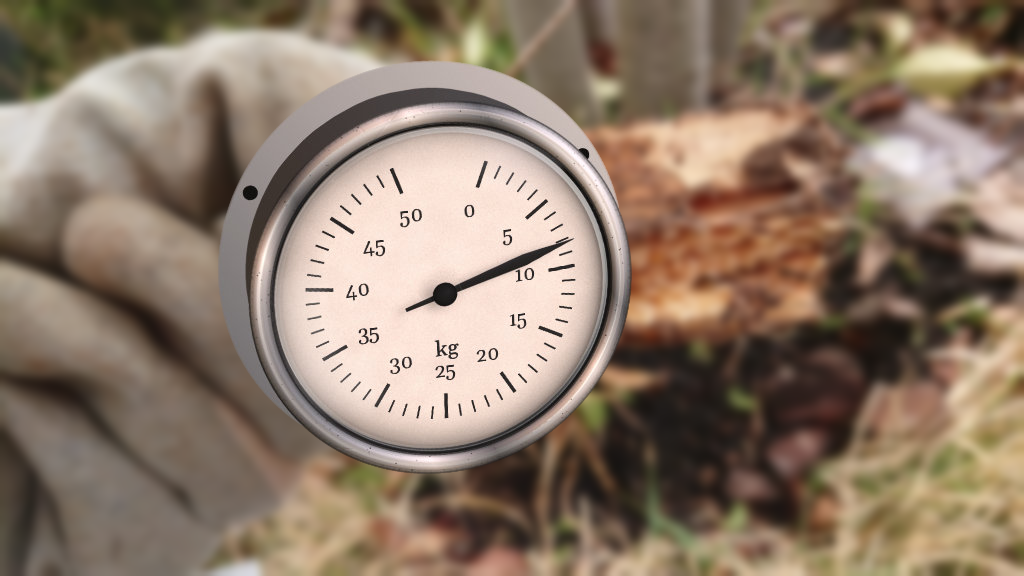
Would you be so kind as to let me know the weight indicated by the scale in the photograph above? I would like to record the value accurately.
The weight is 8 kg
